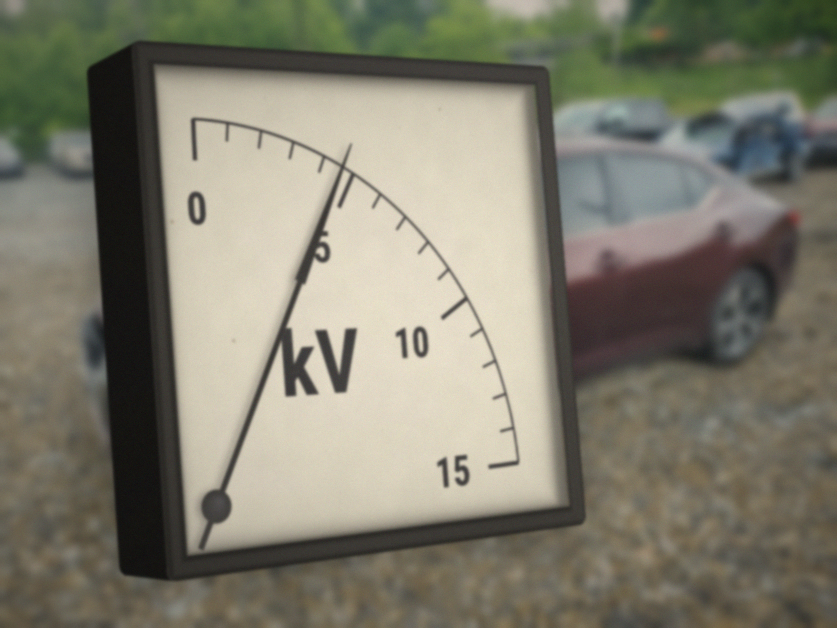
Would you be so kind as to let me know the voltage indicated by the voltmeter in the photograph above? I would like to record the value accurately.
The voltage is 4.5 kV
